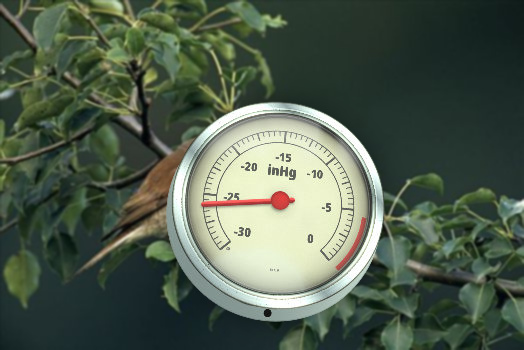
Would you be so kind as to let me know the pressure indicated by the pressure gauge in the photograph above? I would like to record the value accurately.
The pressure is -26 inHg
